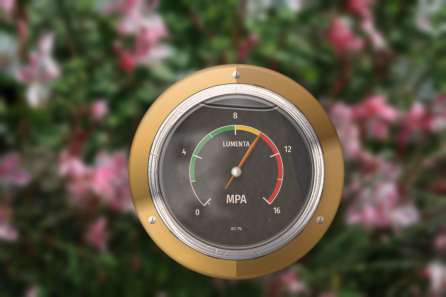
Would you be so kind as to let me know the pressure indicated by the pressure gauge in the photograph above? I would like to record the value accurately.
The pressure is 10 MPa
